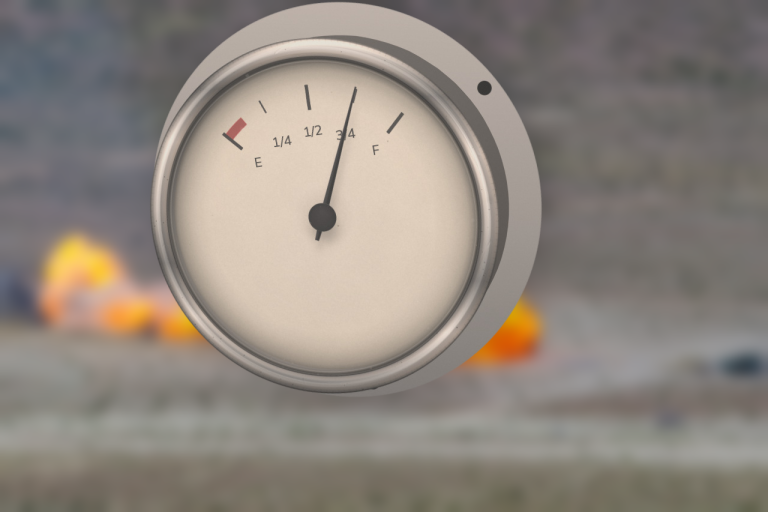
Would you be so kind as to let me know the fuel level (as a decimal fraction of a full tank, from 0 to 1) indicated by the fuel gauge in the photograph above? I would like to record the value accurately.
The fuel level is 0.75
